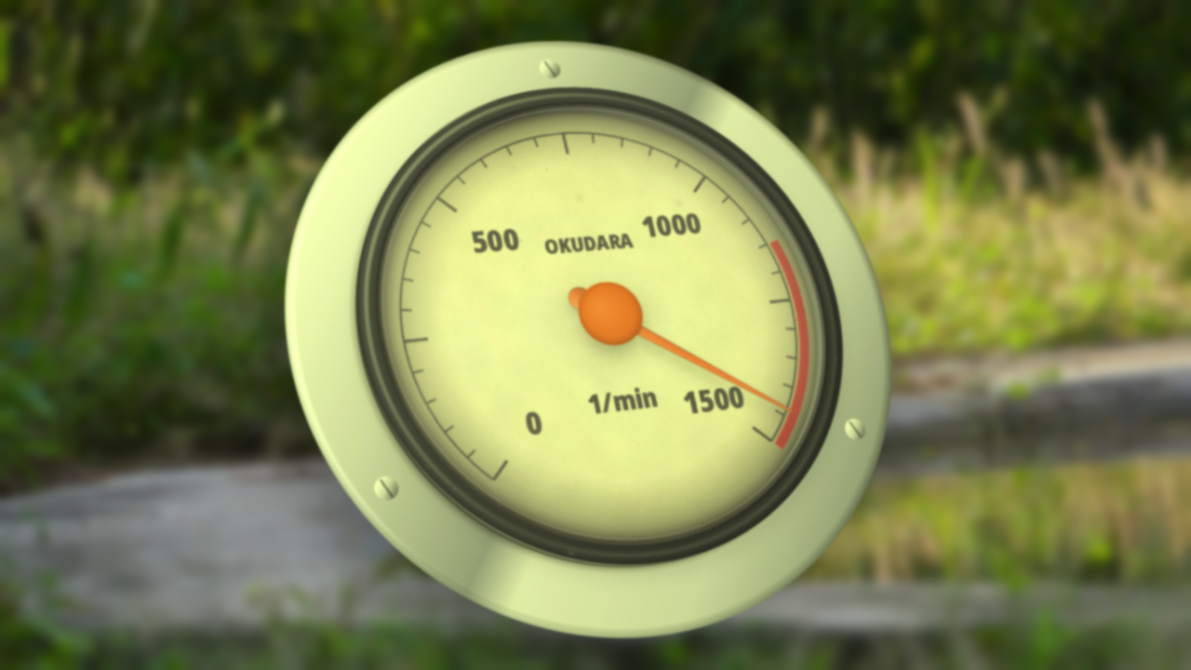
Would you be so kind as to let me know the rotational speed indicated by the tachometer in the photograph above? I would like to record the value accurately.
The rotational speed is 1450 rpm
